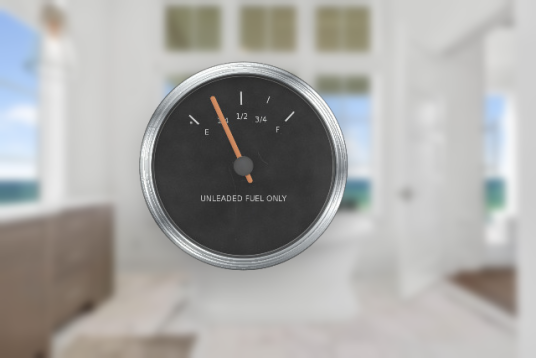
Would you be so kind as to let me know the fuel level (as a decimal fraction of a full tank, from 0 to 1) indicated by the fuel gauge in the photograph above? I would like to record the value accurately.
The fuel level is 0.25
